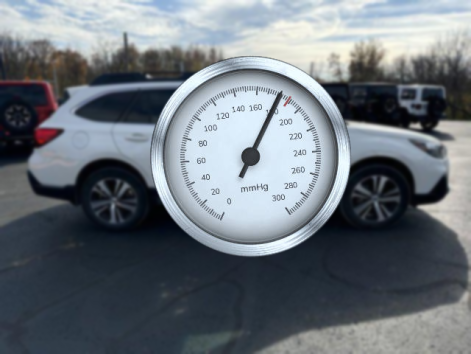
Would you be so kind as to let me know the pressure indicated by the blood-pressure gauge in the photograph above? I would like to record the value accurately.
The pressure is 180 mmHg
